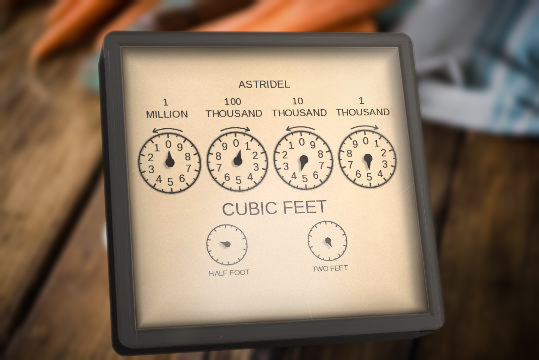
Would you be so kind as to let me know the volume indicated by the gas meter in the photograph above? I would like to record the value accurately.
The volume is 4500 ft³
